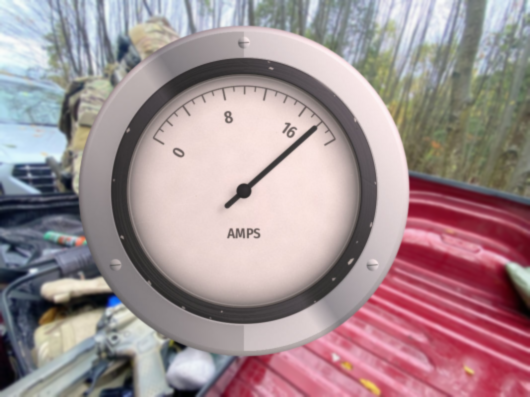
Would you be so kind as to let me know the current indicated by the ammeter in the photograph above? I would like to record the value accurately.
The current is 18 A
